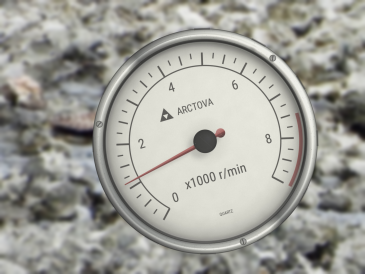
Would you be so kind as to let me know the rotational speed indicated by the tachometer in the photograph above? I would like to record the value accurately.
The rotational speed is 1125 rpm
